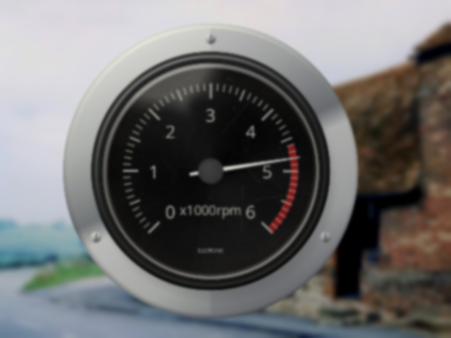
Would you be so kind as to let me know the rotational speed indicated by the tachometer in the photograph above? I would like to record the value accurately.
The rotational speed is 4800 rpm
